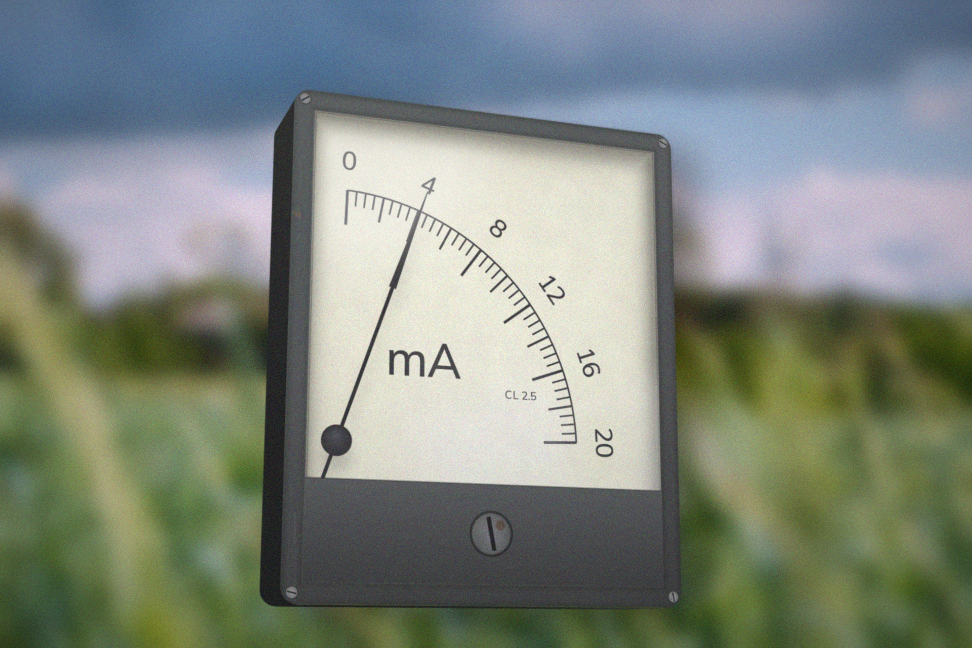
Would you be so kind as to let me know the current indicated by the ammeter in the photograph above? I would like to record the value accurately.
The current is 4 mA
